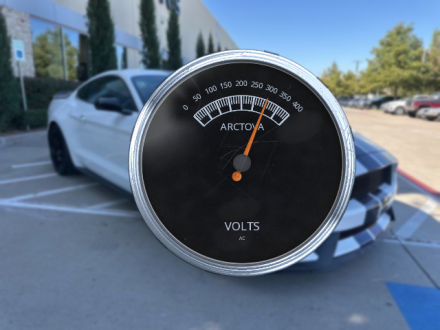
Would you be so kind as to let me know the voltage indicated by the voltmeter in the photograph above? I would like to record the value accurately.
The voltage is 300 V
